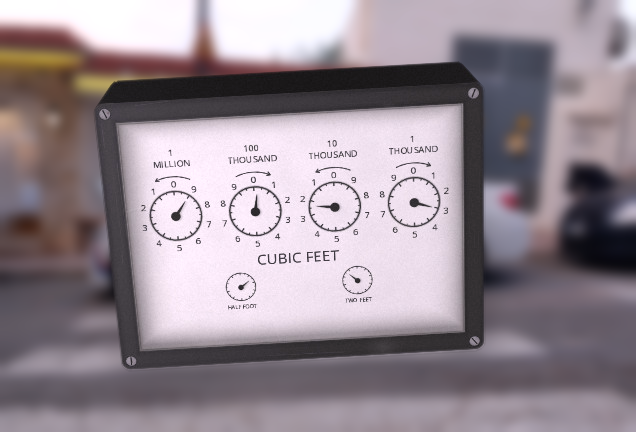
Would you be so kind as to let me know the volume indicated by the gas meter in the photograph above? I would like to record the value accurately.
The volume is 902300 ft³
